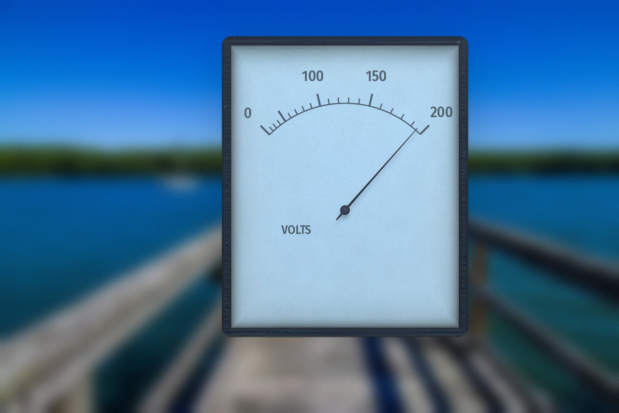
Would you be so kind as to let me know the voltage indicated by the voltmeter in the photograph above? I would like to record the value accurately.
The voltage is 195 V
